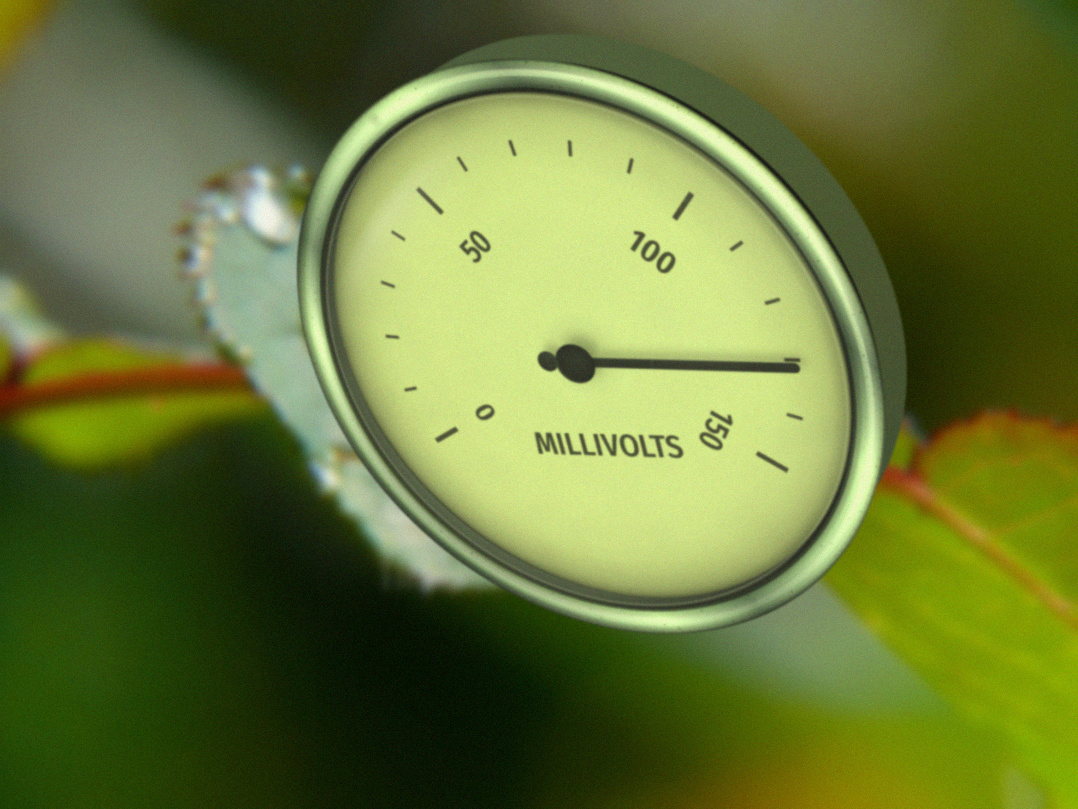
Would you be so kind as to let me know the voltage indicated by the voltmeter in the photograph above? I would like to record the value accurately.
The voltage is 130 mV
